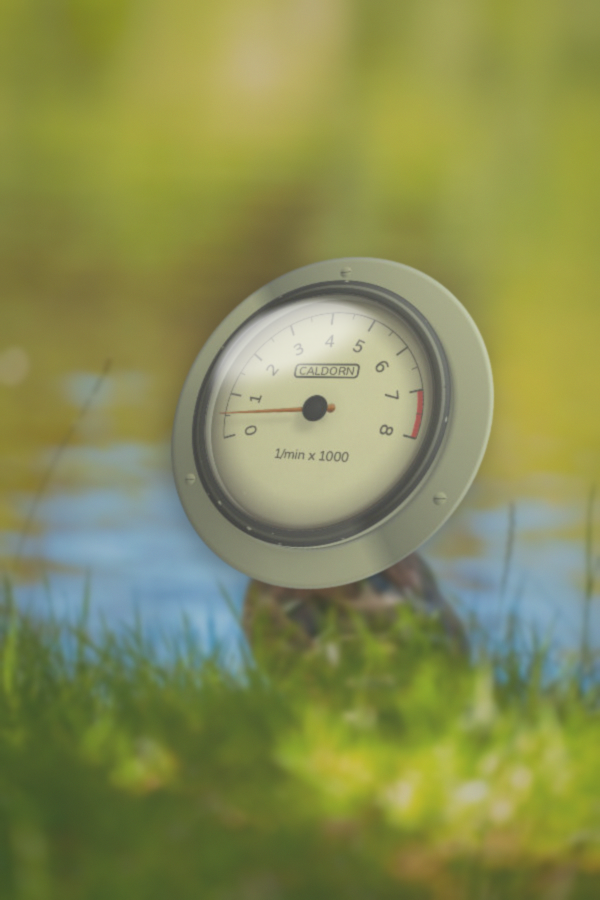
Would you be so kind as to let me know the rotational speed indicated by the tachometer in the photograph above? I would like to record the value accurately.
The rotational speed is 500 rpm
